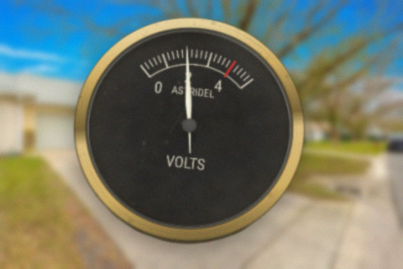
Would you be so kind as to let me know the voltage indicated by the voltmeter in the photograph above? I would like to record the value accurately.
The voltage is 2 V
